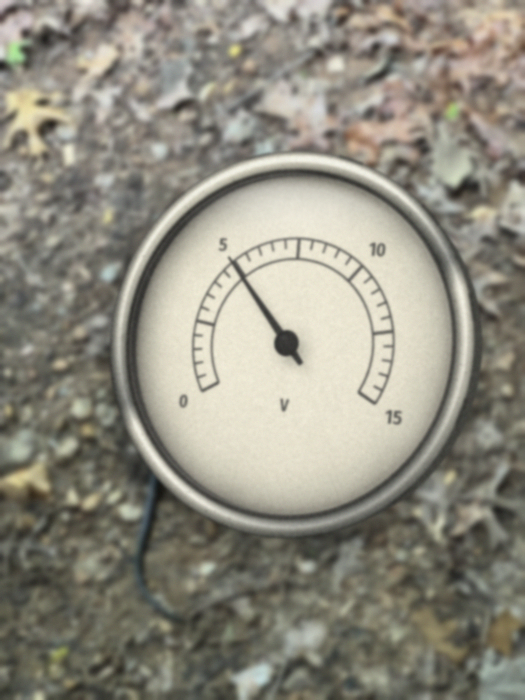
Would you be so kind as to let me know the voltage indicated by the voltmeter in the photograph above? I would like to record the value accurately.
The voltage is 5 V
